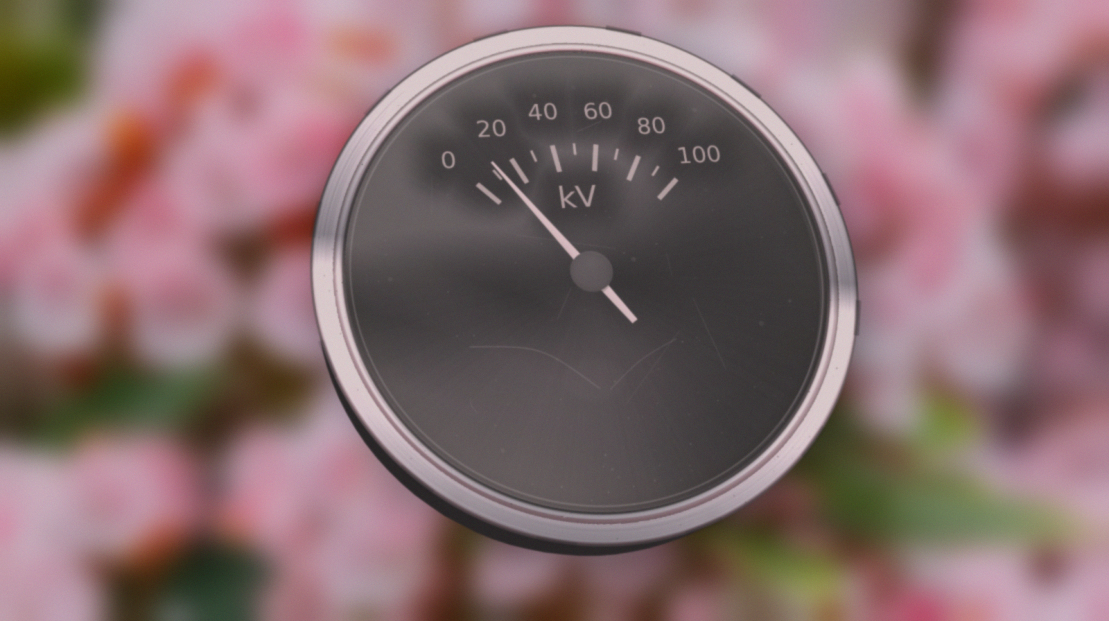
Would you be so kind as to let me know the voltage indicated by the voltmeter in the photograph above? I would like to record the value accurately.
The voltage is 10 kV
